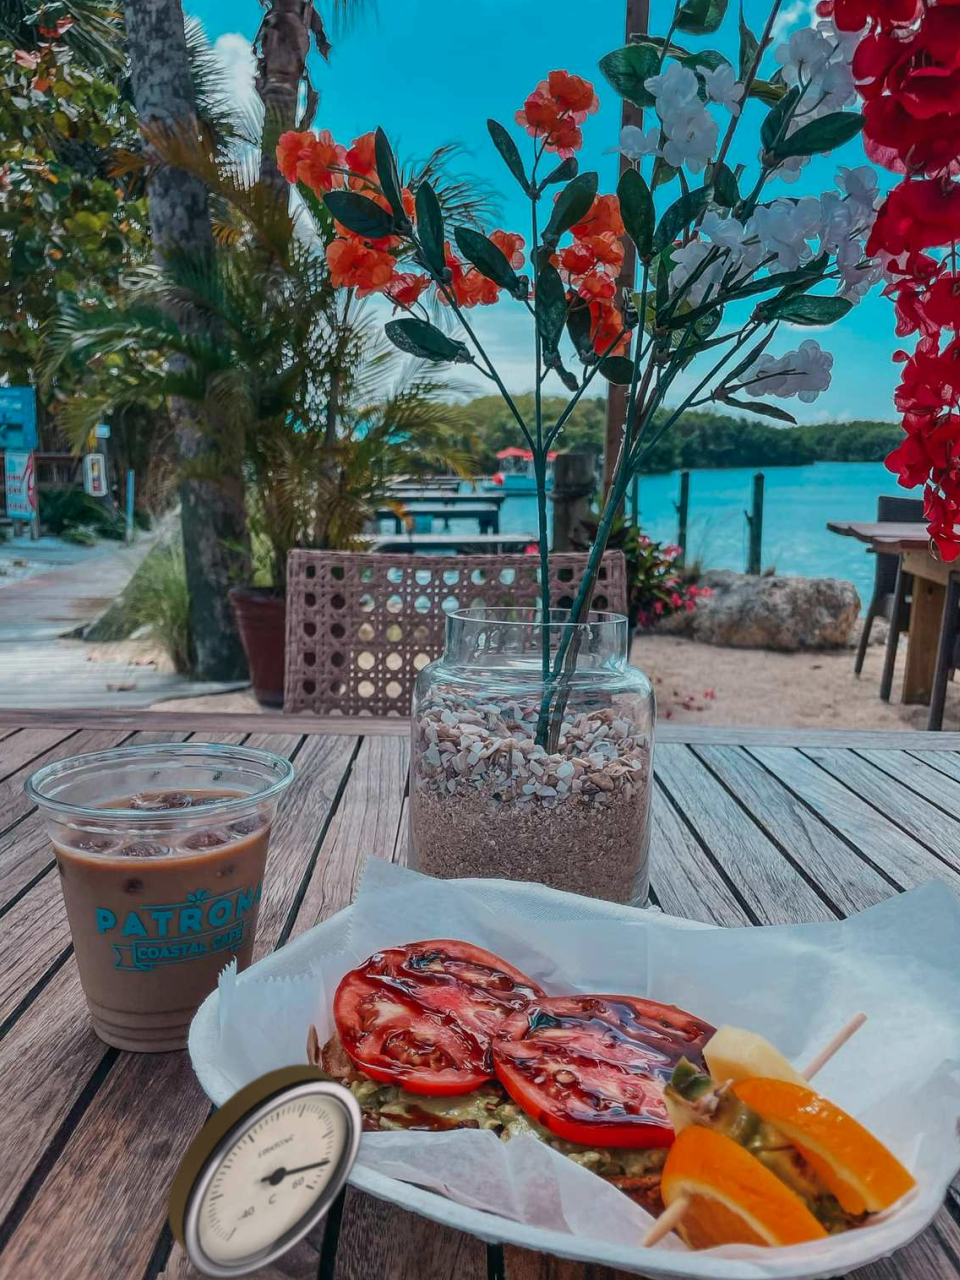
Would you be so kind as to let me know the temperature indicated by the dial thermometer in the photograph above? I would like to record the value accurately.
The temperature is 50 °C
